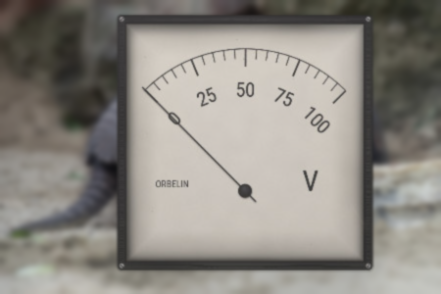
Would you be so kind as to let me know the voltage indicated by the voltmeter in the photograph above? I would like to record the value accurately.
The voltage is 0 V
